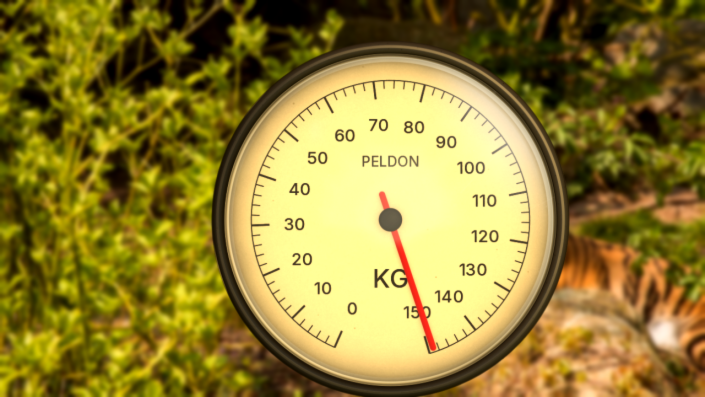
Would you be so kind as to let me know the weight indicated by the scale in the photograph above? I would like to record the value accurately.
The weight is 149 kg
